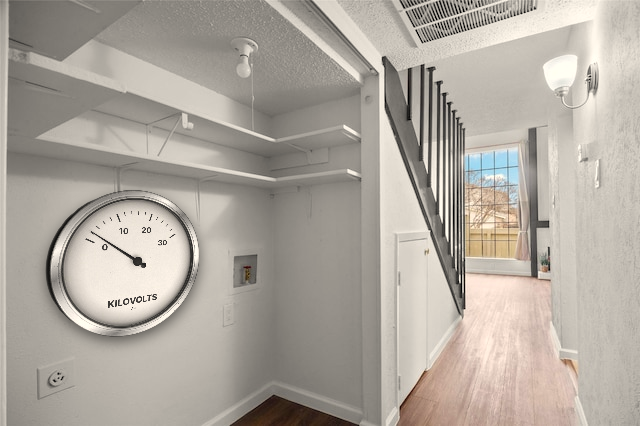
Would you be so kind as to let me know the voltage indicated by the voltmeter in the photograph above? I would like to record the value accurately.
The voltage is 2 kV
